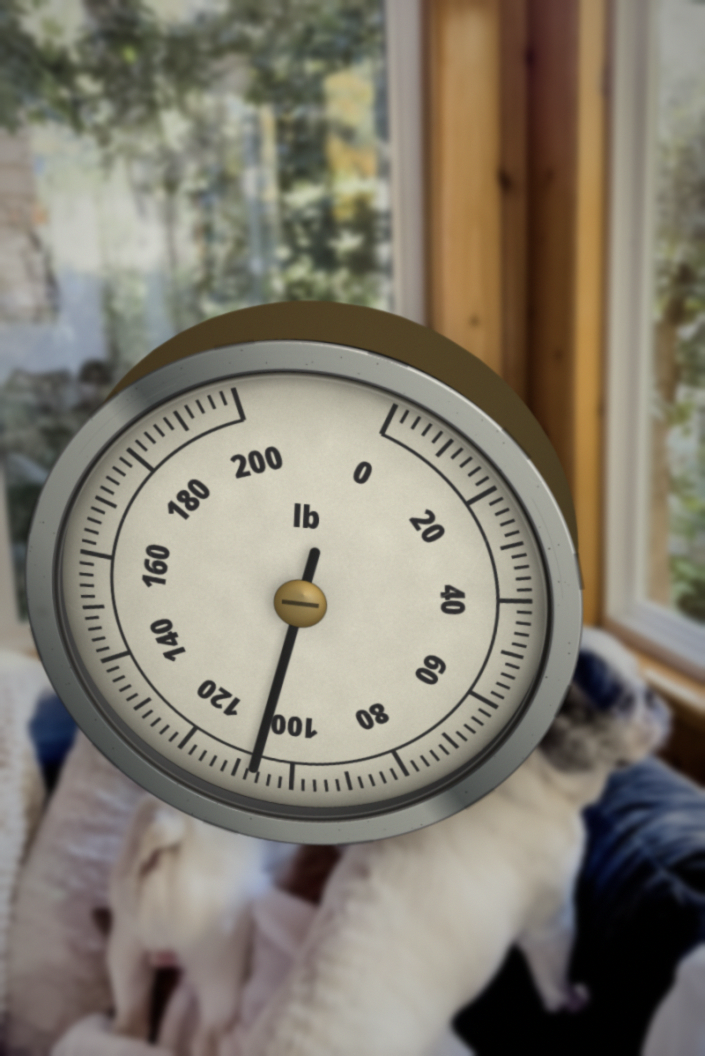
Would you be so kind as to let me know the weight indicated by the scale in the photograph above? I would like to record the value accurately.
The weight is 107 lb
